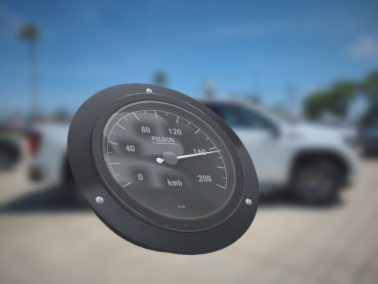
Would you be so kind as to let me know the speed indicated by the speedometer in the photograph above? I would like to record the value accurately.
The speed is 165 km/h
